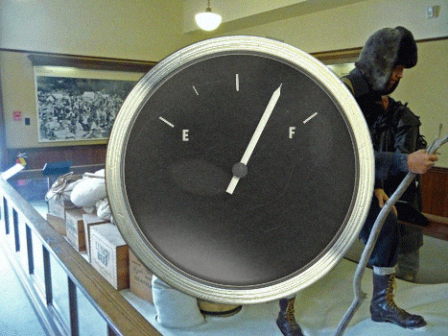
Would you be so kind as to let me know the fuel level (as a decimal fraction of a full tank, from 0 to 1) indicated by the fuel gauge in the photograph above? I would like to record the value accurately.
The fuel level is 0.75
